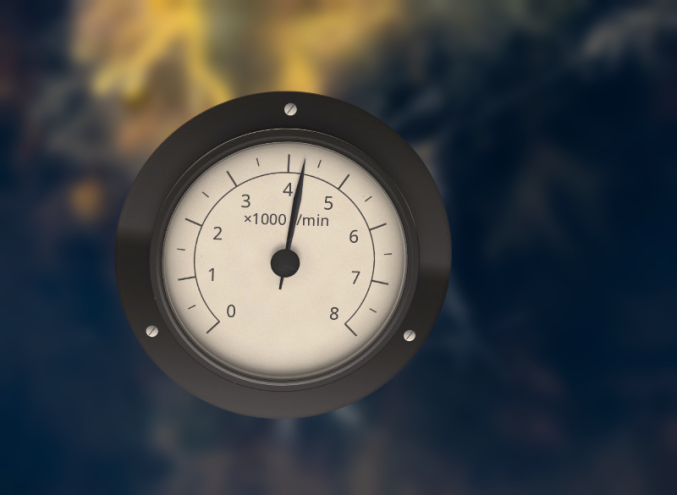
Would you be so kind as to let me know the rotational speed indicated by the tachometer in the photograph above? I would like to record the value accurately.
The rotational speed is 4250 rpm
